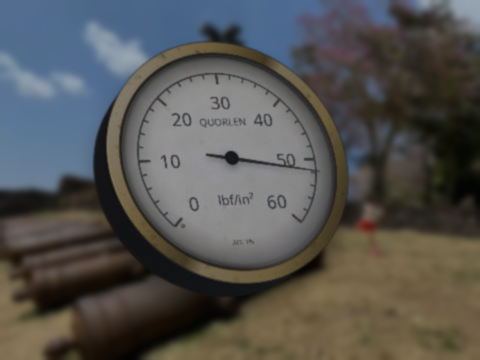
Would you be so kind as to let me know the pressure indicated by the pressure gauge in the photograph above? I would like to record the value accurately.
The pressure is 52 psi
